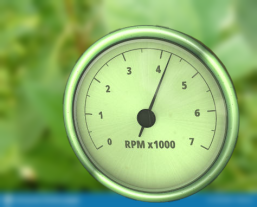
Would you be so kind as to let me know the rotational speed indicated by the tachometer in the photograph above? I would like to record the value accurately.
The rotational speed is 4250 rpm
